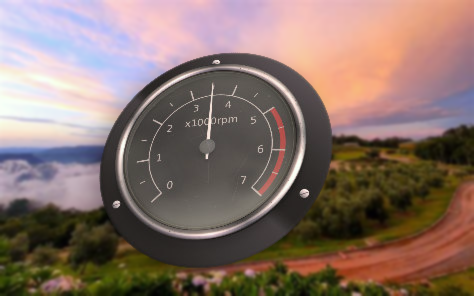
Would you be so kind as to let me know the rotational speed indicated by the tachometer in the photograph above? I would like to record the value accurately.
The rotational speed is 3500 rpm
